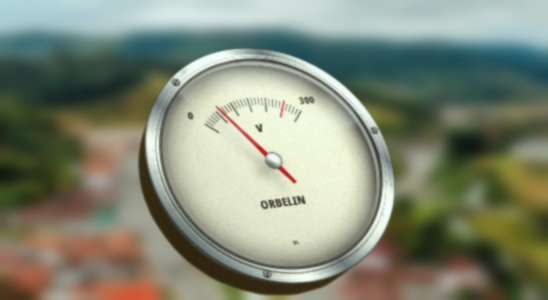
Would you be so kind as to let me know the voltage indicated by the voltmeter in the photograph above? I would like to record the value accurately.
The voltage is 50 V
